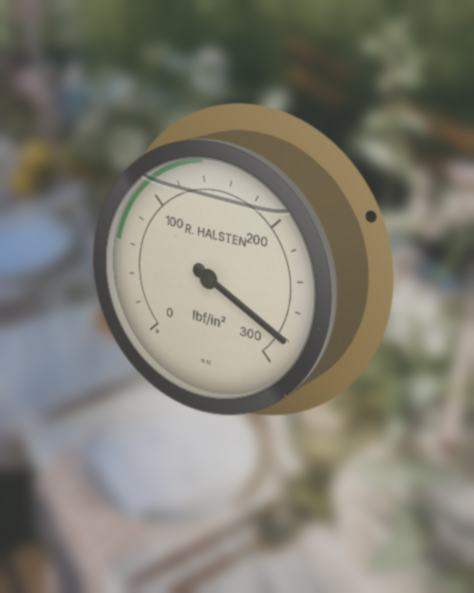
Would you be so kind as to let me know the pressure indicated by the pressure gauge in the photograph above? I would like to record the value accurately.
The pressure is 280 psi
